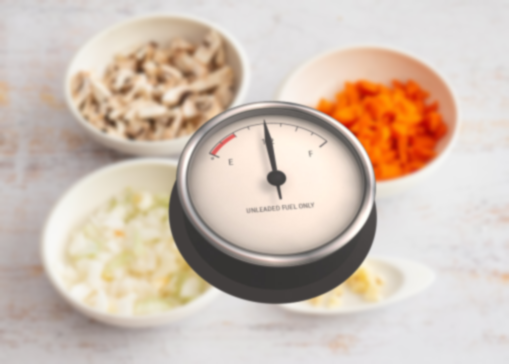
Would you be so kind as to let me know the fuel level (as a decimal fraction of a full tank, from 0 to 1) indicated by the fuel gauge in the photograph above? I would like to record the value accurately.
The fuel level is 0.5
